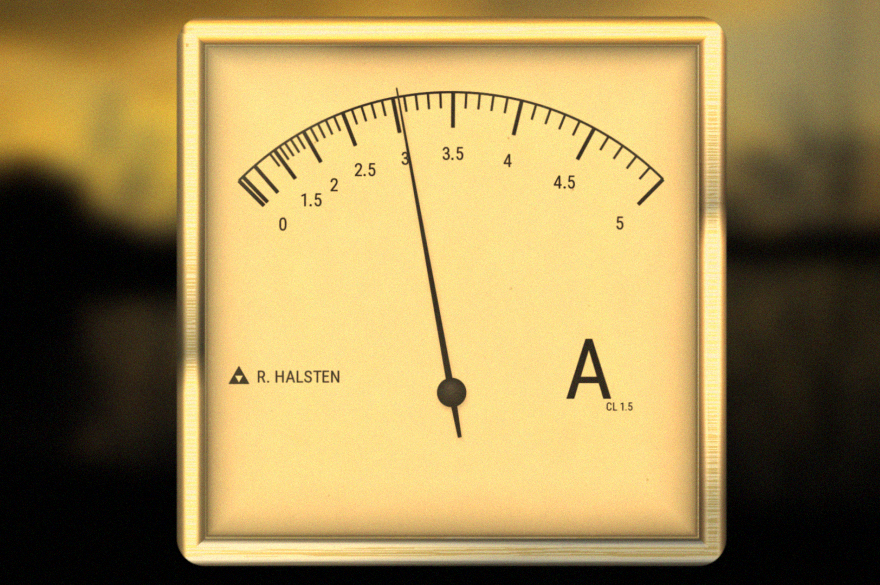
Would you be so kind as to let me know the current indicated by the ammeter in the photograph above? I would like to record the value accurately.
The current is 3.05 A
